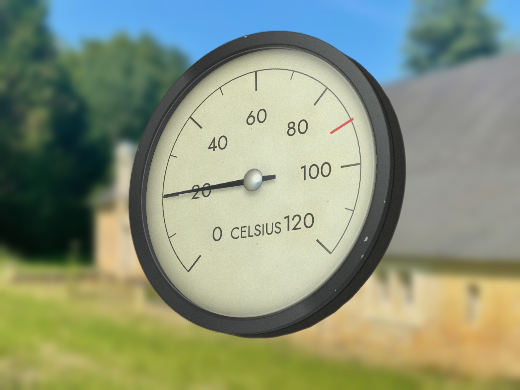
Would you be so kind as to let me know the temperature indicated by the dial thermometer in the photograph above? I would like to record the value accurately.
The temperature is 20 °C
